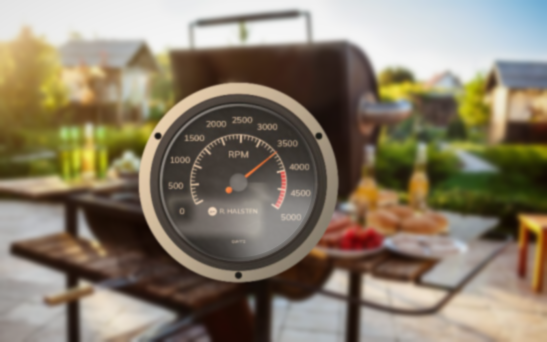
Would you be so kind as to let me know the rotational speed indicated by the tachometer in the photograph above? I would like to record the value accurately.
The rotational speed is 3500 rpm
